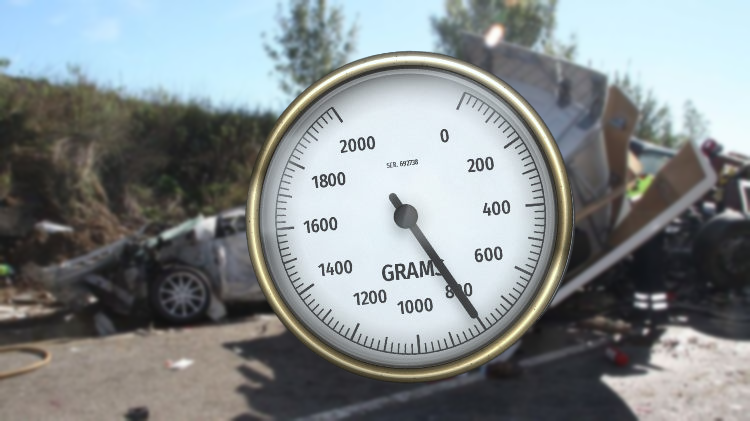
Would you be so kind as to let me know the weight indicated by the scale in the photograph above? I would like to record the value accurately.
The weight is 800 g
